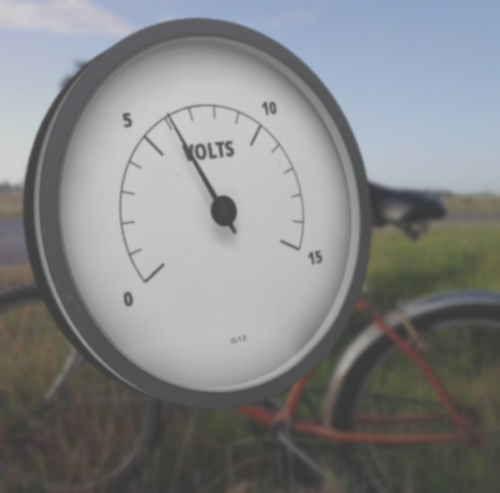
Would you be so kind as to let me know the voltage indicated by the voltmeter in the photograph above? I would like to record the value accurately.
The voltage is 6 V
